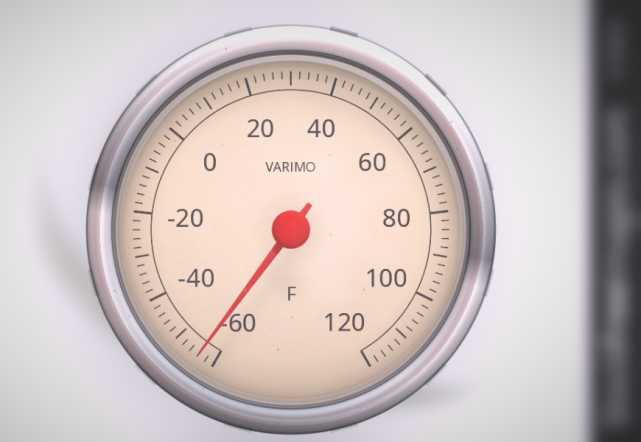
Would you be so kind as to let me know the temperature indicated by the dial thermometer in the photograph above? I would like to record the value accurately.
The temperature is -56 °F
